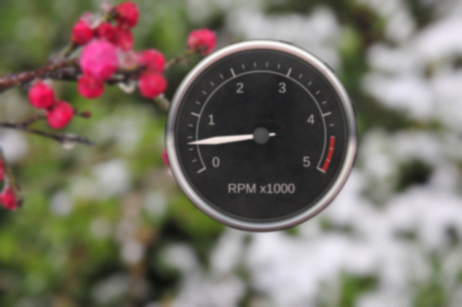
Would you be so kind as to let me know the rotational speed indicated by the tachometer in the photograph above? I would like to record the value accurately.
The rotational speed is 500 rpm
